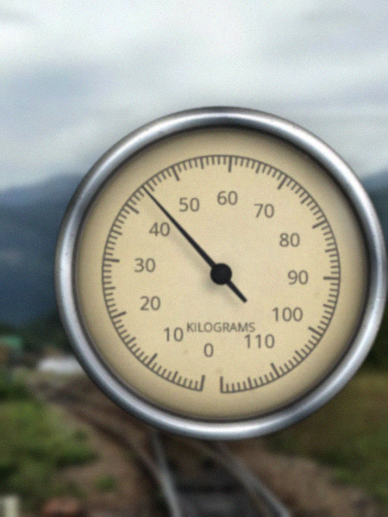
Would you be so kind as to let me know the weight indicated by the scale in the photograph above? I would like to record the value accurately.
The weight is 44 kg
